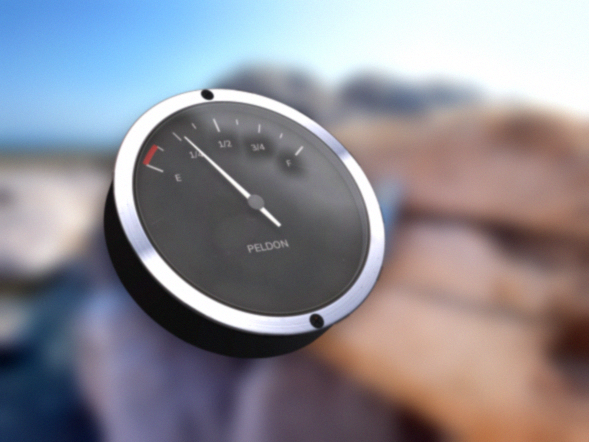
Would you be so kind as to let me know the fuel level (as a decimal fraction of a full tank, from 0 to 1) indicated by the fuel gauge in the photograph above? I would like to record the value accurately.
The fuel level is 0.25
